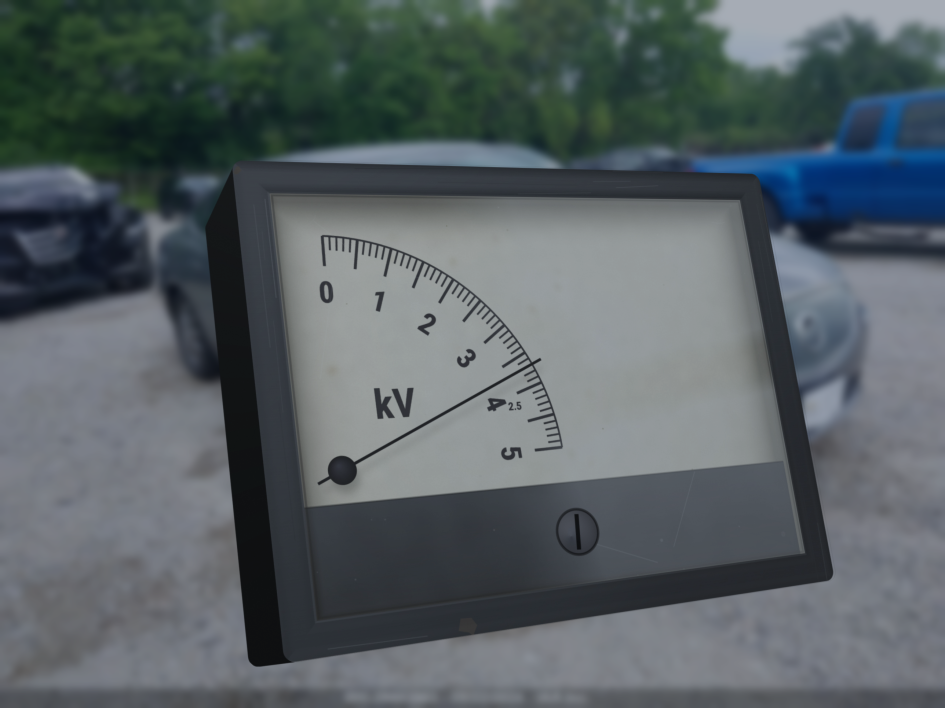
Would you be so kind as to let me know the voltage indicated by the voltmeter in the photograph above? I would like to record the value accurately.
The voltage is 3.7 kV
